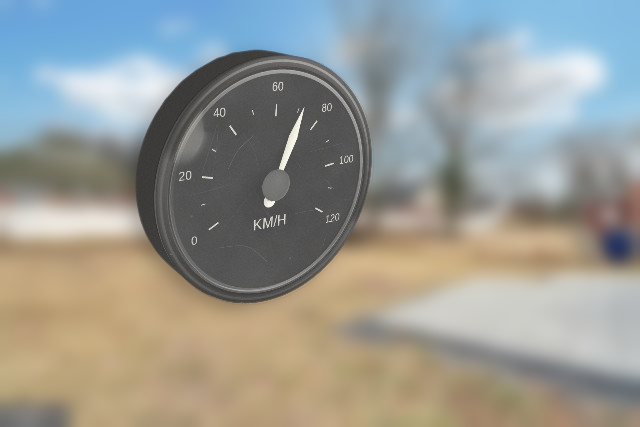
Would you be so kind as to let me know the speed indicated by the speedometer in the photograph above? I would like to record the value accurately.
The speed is 70 km/h
